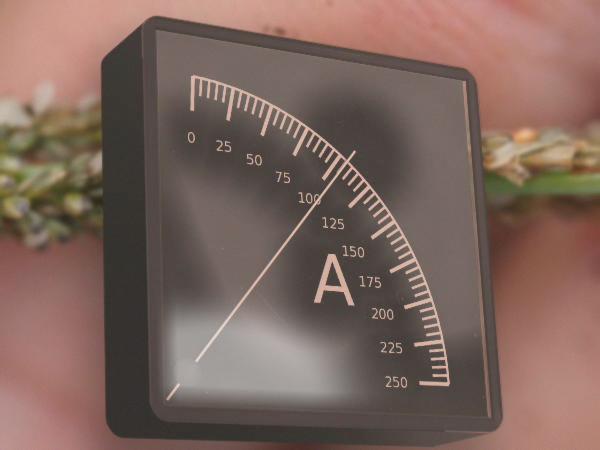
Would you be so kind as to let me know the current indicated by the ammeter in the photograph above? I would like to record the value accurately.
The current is 105 A
